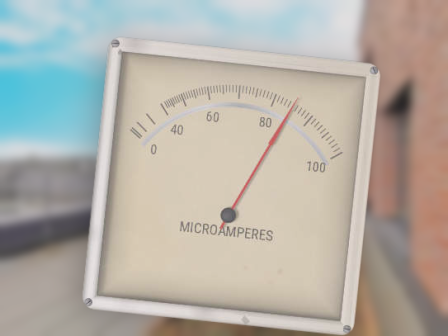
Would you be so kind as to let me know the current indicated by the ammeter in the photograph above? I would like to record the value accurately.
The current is 85 µA
